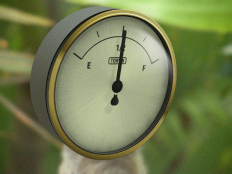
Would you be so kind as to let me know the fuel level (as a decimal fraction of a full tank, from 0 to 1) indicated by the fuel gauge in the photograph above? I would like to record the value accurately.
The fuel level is 0.5
